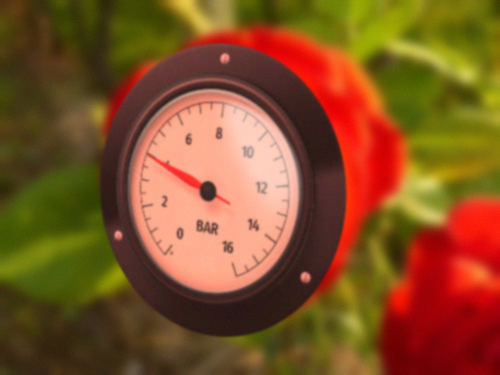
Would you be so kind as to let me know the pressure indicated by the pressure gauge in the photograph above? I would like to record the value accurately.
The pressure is 4 bar
